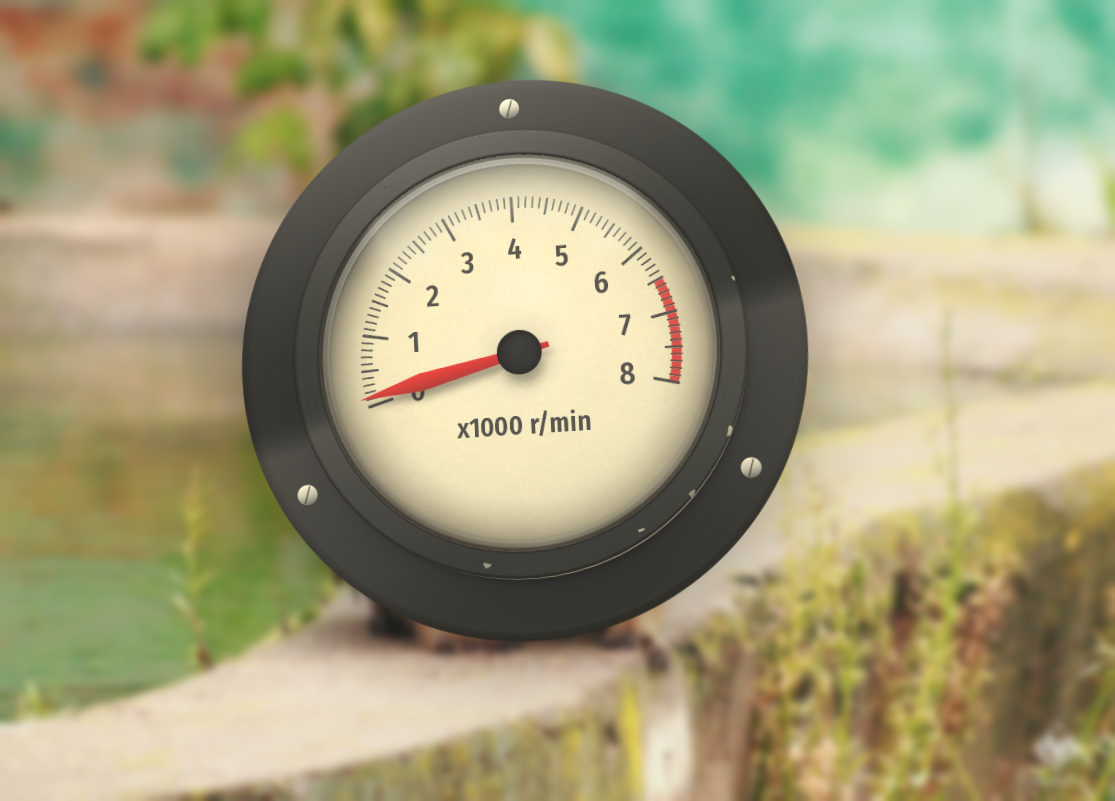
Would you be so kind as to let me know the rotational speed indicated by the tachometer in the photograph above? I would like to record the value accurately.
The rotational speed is 100 rpm
